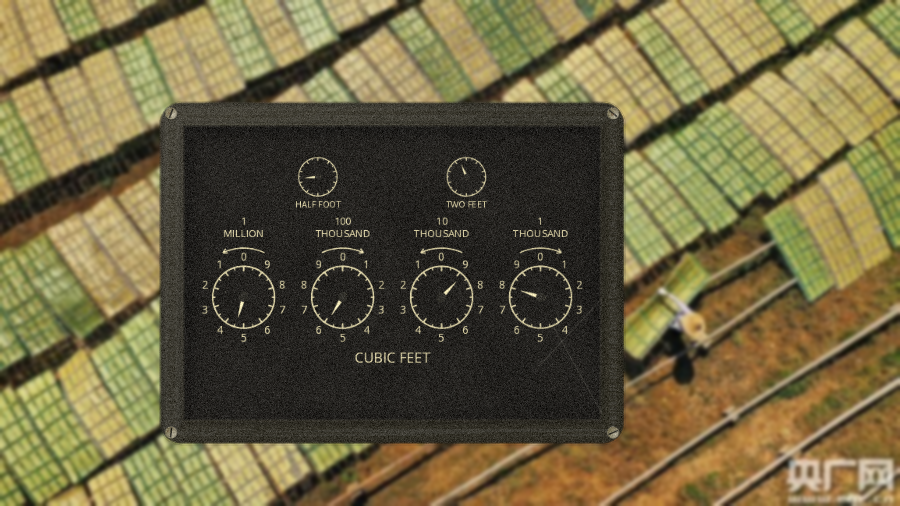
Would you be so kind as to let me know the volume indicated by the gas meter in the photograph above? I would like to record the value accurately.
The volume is 458800 ft³
